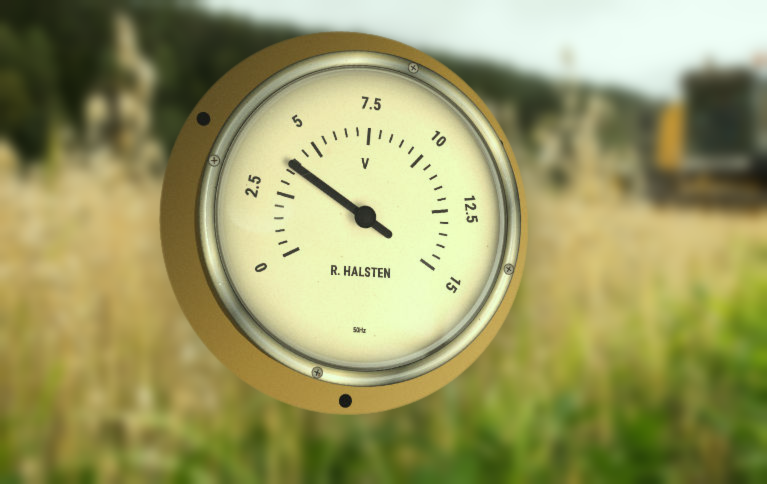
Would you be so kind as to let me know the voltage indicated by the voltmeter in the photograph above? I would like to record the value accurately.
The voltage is 3.75 V
